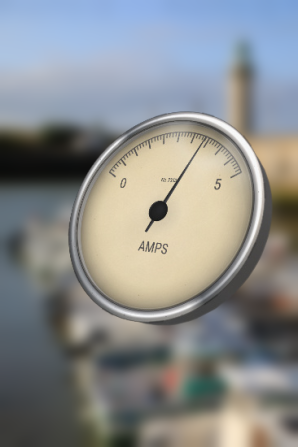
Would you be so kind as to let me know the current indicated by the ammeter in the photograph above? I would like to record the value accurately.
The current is 3.5 A
